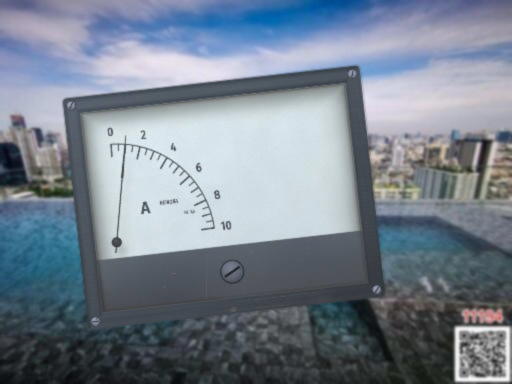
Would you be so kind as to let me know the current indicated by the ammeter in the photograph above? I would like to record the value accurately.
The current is 1 A
